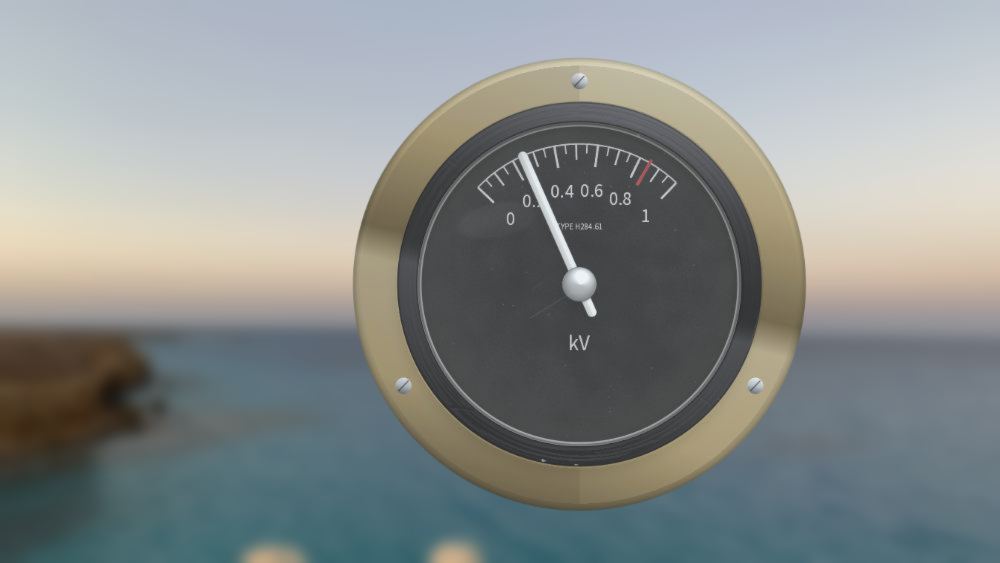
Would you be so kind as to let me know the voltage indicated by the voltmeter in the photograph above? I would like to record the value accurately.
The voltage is 0.25 kV
